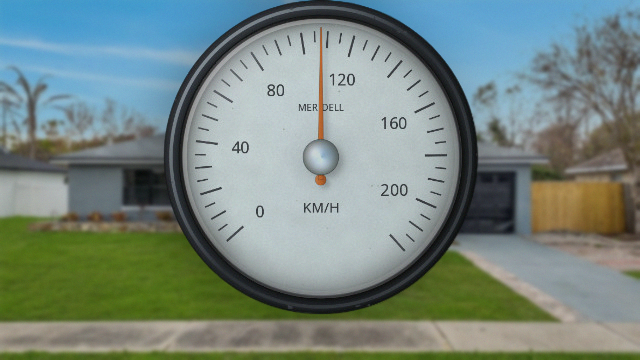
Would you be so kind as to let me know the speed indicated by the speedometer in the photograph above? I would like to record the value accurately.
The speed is 107.5 km/h
